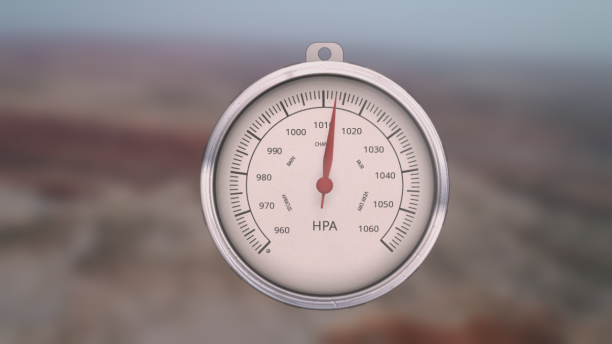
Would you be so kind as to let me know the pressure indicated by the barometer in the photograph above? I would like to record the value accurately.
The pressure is 1013 hPa
